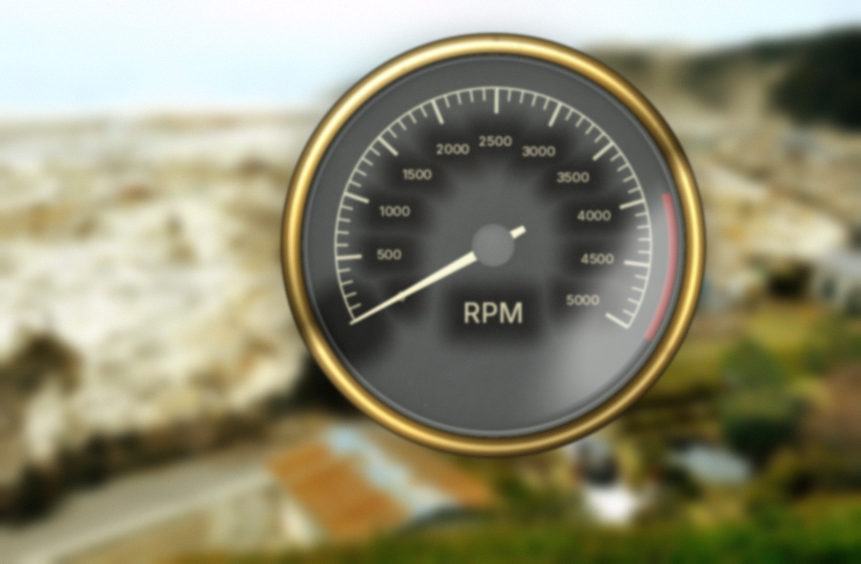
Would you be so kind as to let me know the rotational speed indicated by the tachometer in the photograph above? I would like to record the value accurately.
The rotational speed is 0 rpm
